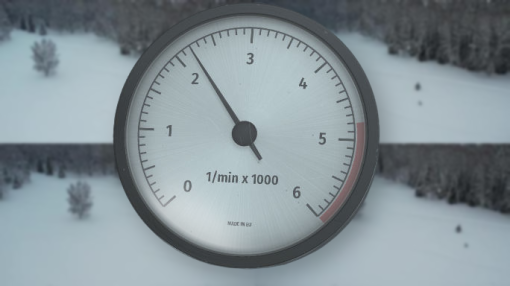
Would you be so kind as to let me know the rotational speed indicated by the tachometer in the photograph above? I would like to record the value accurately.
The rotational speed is 2200 rpm
